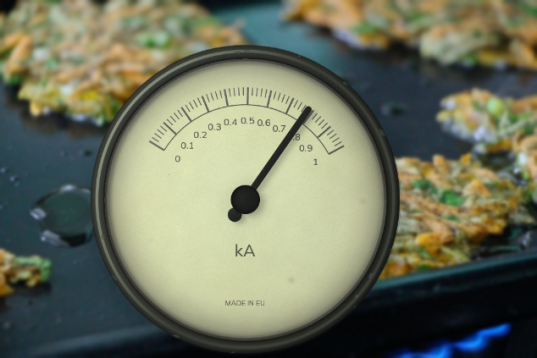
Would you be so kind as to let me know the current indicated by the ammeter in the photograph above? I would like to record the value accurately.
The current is 0.78 kA
